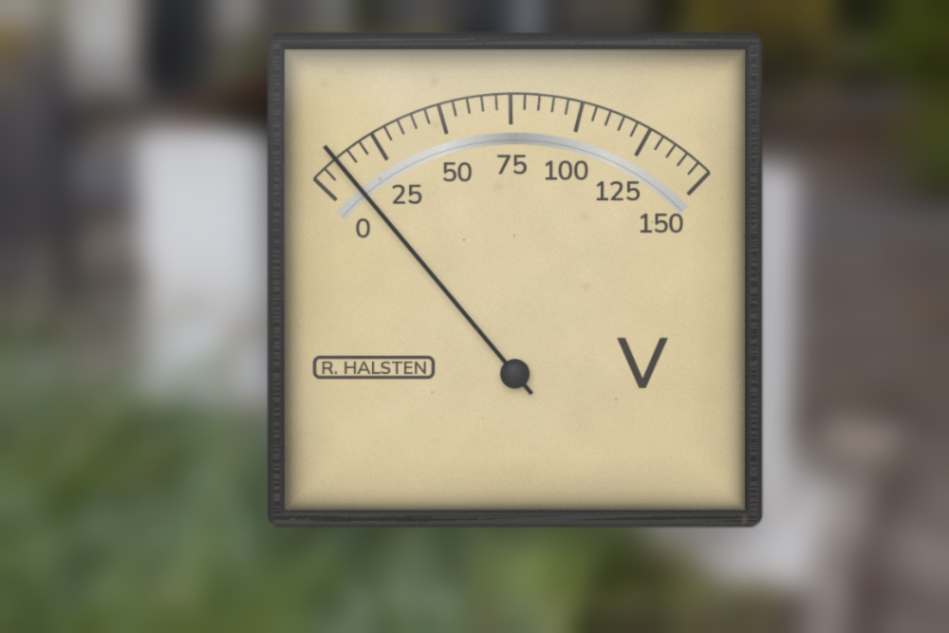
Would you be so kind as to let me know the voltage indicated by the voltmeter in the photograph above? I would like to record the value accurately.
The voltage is 10 V
